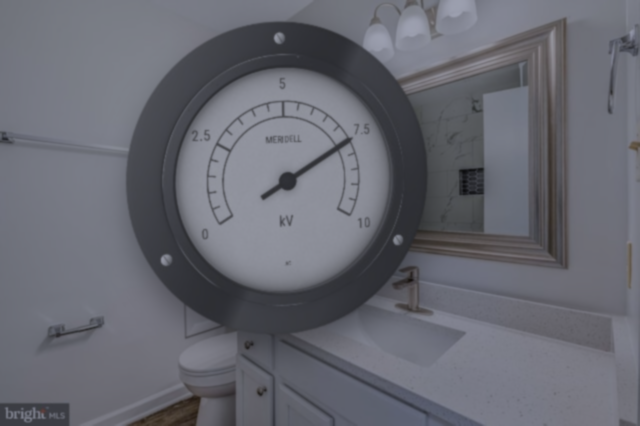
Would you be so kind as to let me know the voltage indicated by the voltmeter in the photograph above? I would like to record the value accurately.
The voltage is 7.5 kV
